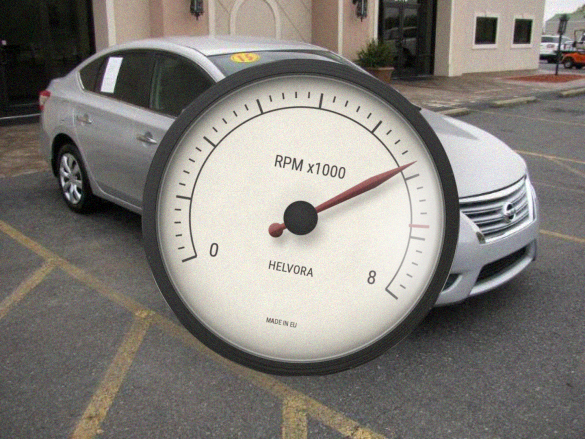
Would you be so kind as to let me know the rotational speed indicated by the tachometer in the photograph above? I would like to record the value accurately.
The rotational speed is 5800 rpm
